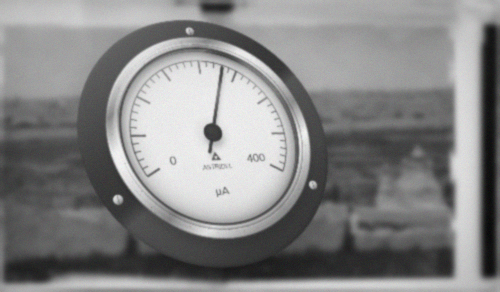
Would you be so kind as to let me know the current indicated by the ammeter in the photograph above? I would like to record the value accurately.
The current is 230 µA
